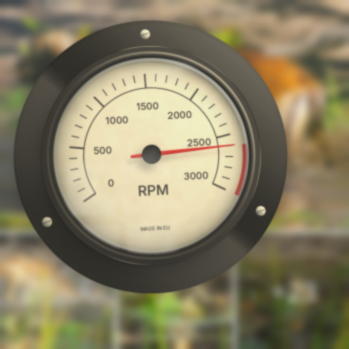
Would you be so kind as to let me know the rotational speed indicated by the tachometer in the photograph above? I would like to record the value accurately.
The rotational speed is 2600 rpm
